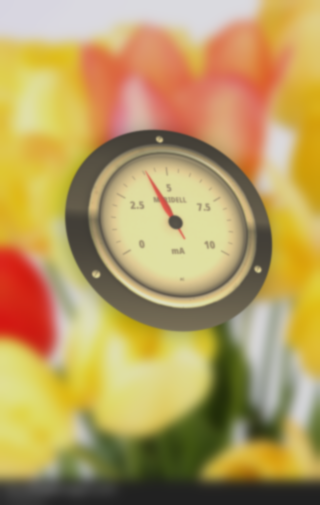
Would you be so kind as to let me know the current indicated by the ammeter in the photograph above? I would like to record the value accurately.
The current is 4 mA
